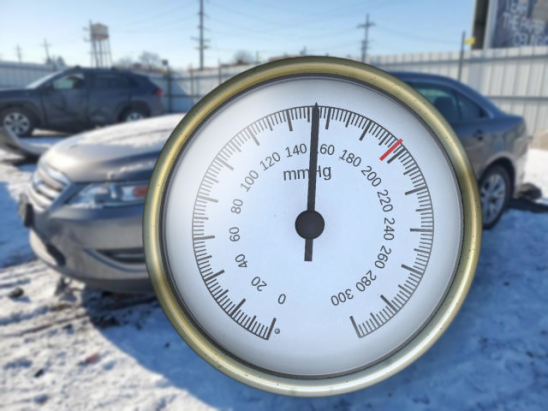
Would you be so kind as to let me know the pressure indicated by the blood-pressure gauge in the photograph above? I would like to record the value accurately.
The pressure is 154 mmHg
